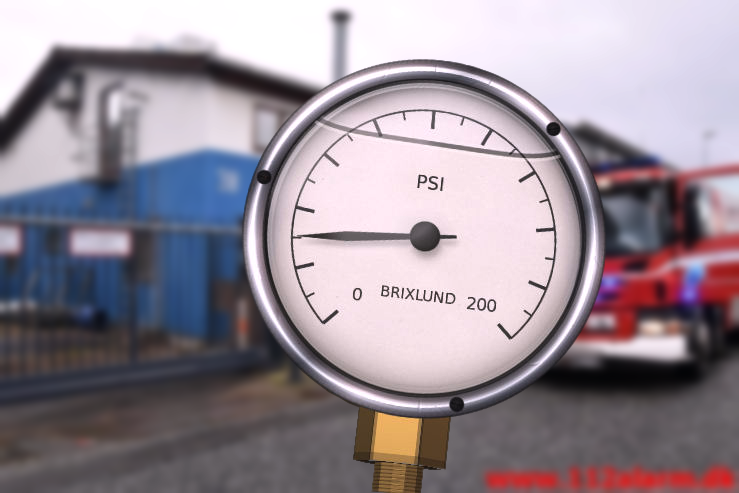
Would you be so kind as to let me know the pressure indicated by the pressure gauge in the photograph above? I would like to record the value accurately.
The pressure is 30 psi
